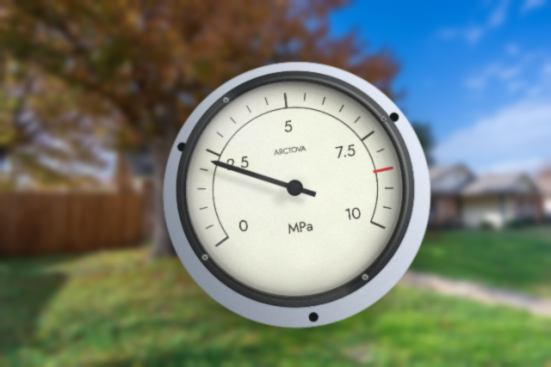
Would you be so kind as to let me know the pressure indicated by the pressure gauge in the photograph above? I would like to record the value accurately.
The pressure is 2.25 MPa
